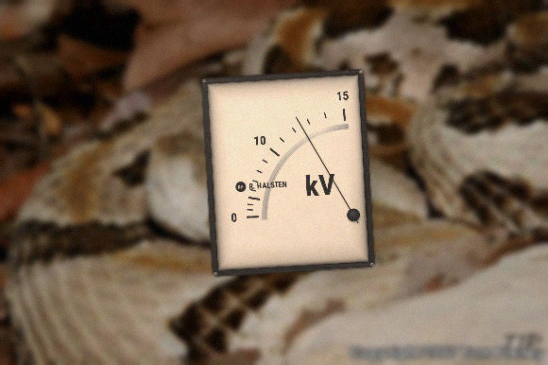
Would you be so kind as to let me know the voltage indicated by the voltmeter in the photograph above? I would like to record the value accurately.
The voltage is 12.5 kV
